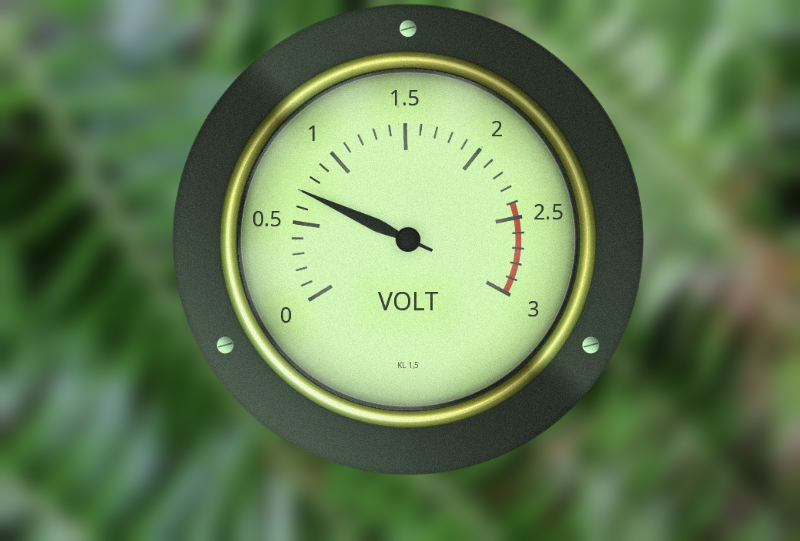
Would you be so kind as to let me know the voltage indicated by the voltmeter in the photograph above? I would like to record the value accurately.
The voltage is 0.7 V
